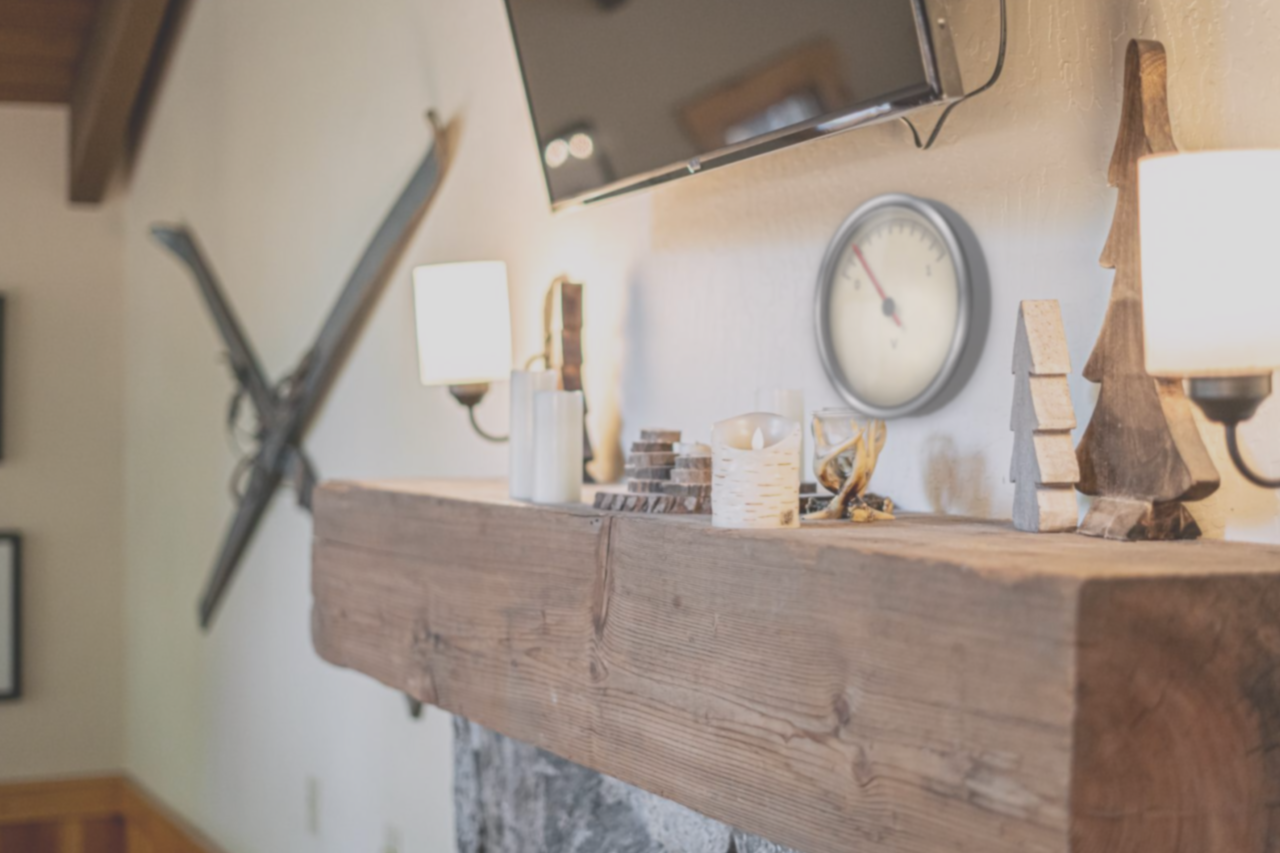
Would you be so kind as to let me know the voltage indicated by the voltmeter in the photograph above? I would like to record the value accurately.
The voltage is 0.2 V
